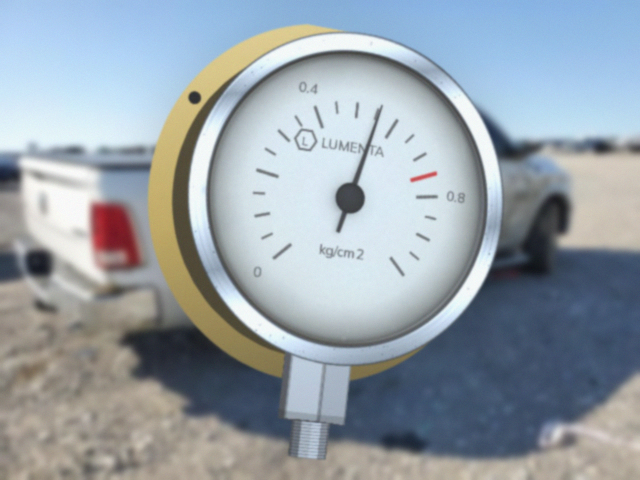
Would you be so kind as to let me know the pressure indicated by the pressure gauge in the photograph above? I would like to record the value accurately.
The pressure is 0.55 kg/cm²
